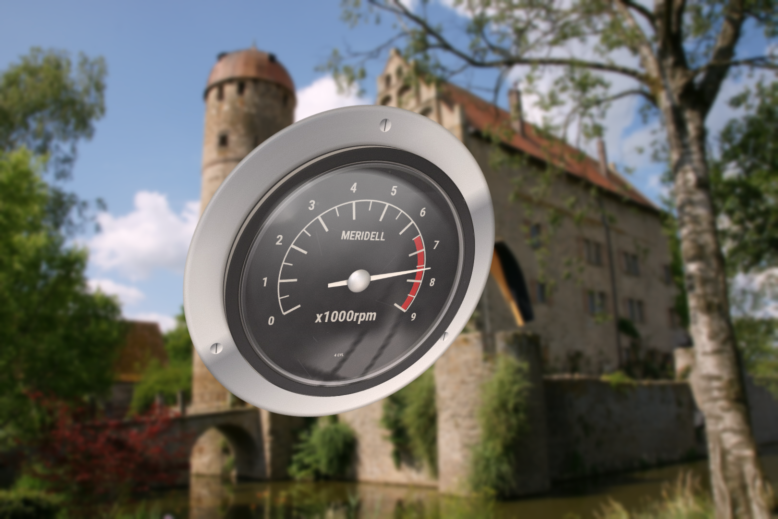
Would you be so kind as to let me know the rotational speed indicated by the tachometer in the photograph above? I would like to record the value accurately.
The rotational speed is 7500 rpm
